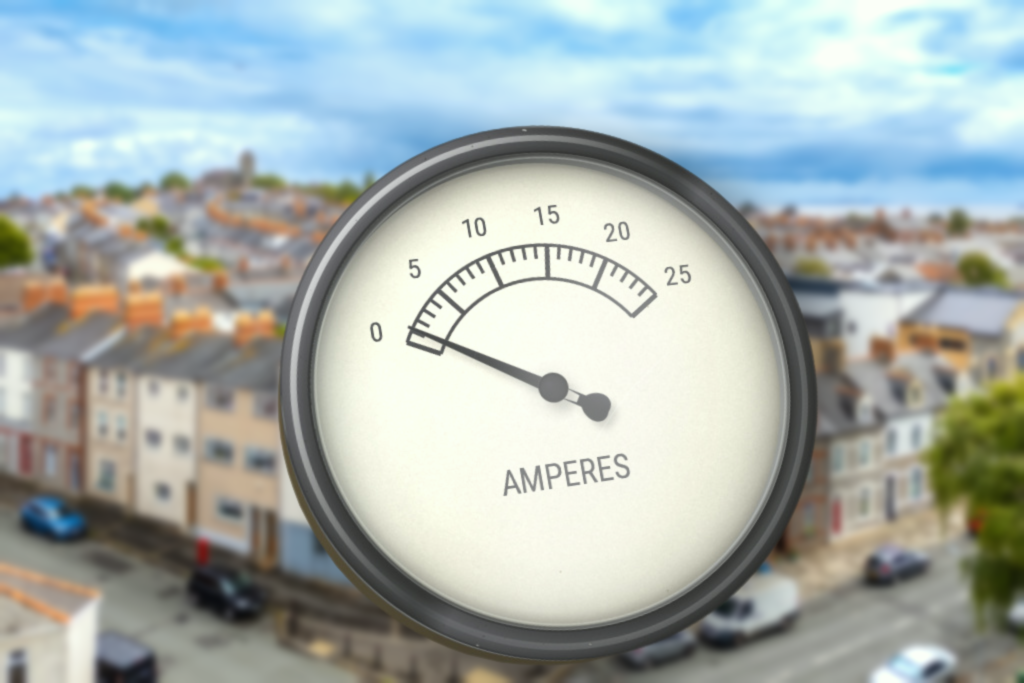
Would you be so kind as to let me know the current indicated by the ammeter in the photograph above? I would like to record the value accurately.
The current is 1 A
